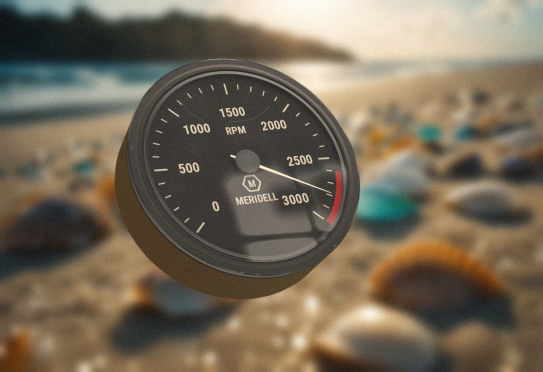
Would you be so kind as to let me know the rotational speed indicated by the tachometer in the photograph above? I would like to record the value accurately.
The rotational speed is 2800 rpm
